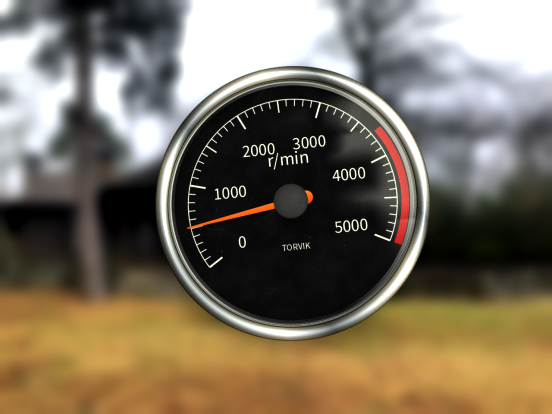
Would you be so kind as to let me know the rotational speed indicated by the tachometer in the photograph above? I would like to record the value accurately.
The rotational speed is 500 rpm
